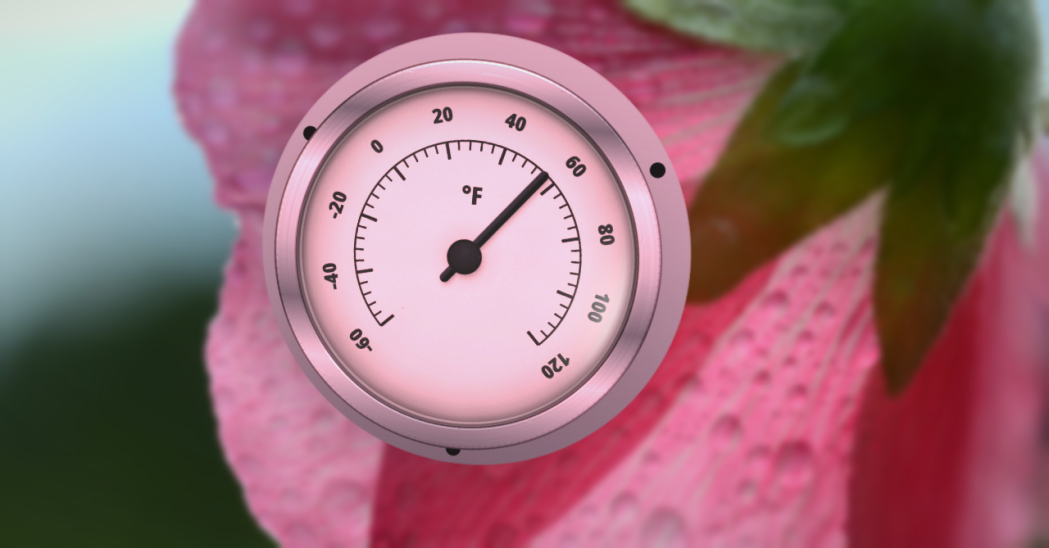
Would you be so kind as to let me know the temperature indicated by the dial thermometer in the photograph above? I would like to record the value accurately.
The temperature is 56 °F
